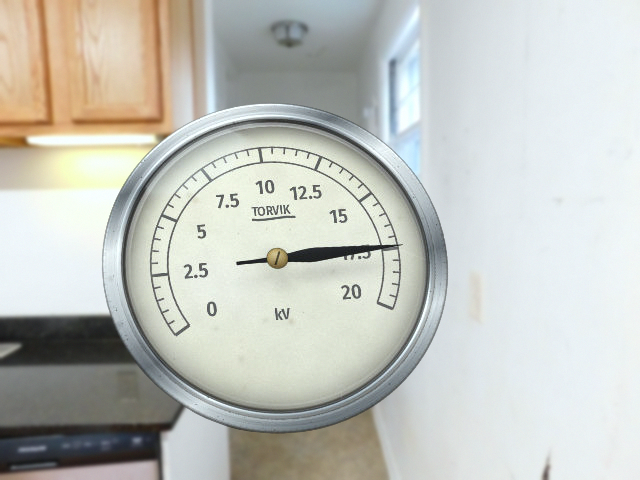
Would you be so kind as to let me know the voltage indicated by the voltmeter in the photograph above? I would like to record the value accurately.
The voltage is 17.5 kV
